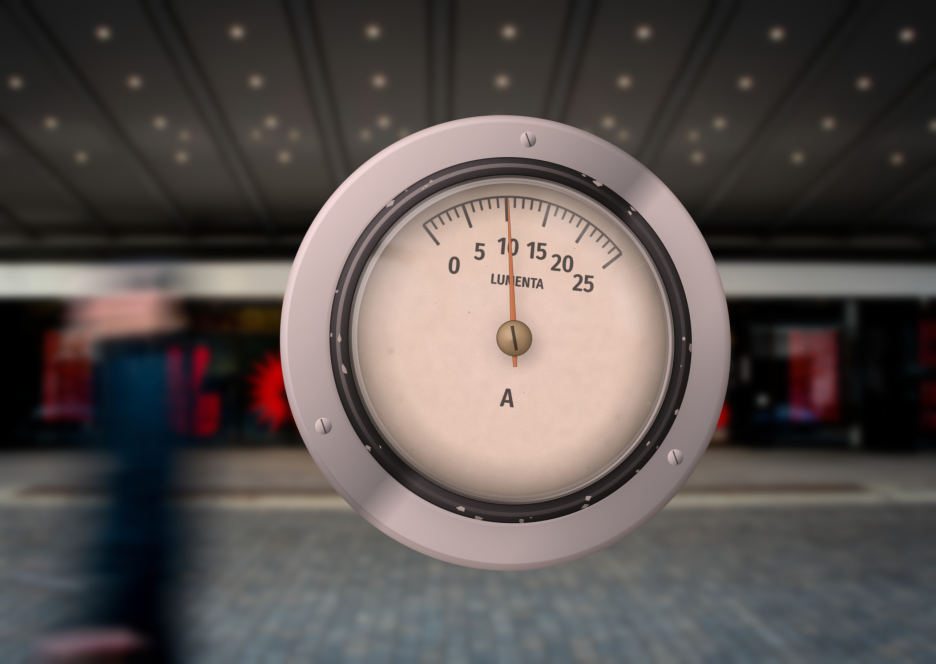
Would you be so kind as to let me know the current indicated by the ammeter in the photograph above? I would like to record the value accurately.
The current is 10 A
